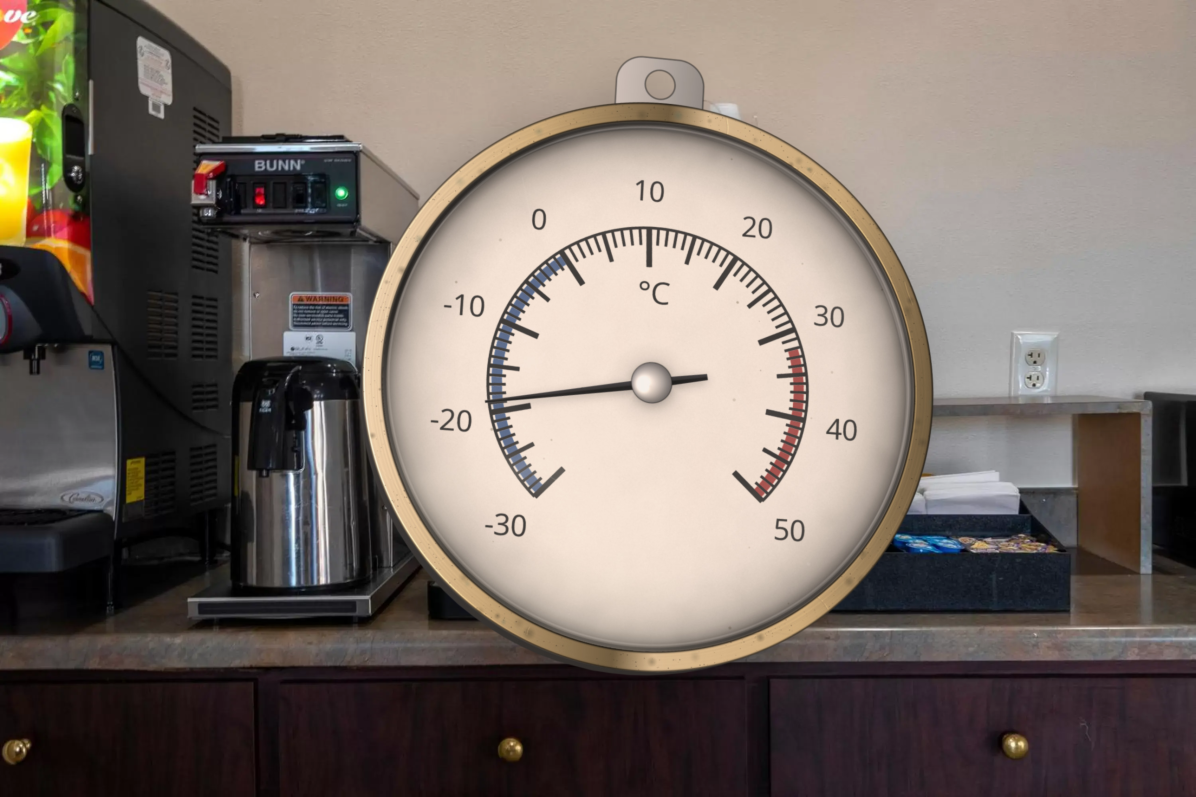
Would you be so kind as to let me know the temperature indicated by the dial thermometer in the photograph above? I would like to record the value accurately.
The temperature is -19 °C
